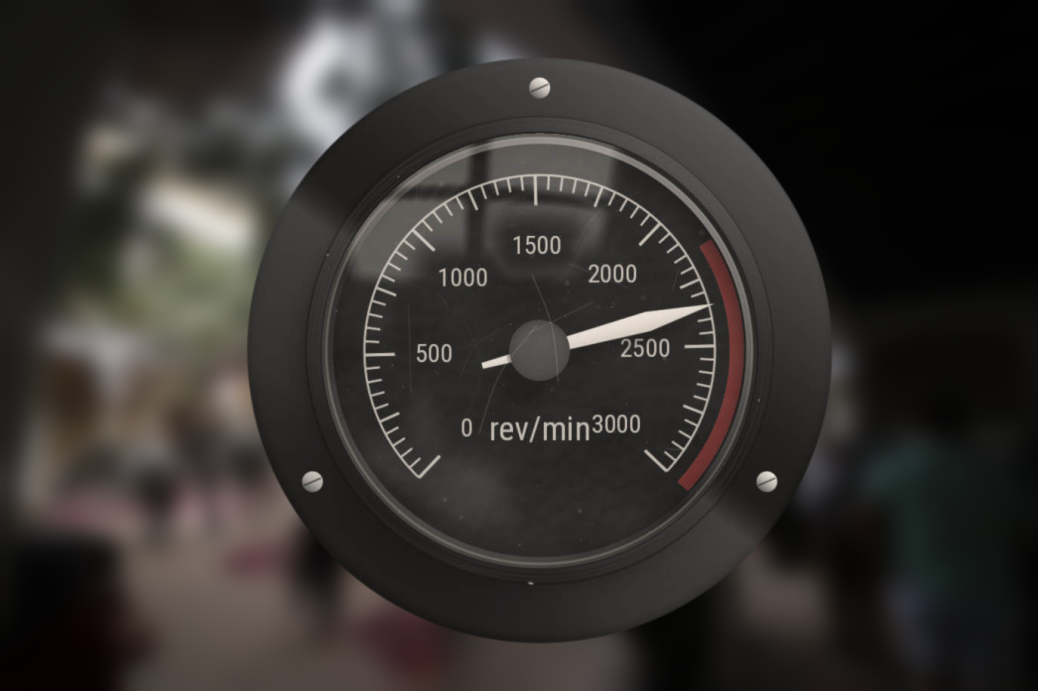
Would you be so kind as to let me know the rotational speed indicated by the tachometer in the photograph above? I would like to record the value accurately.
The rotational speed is 2350 rpm
